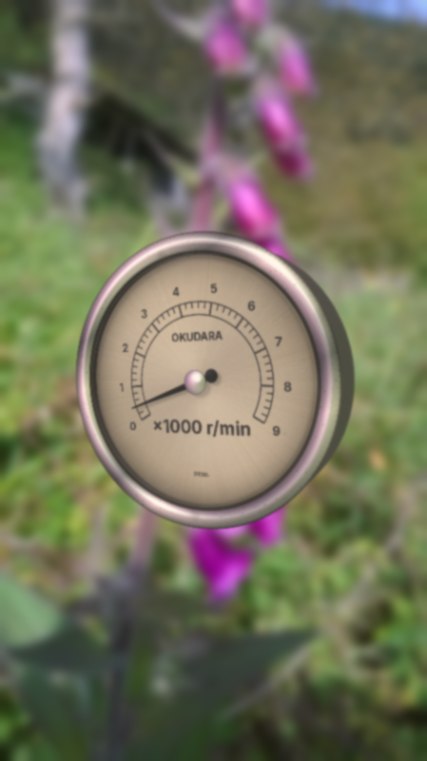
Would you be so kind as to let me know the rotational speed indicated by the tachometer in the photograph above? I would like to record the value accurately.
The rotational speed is 400 rpm
